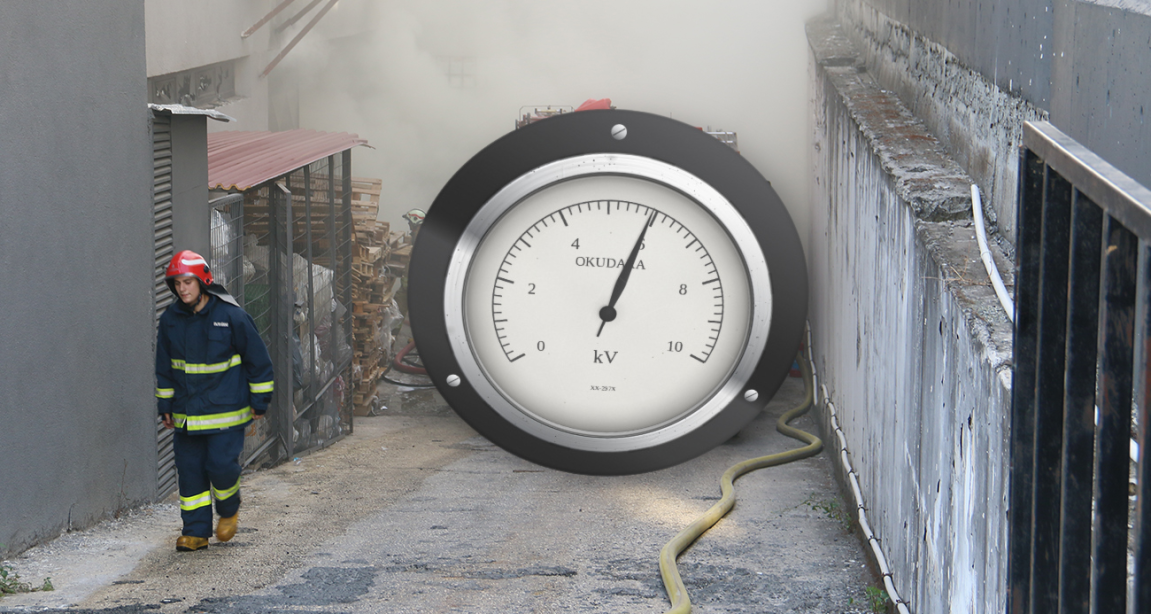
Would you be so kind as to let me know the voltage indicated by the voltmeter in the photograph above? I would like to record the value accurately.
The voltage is 5.9 kV
